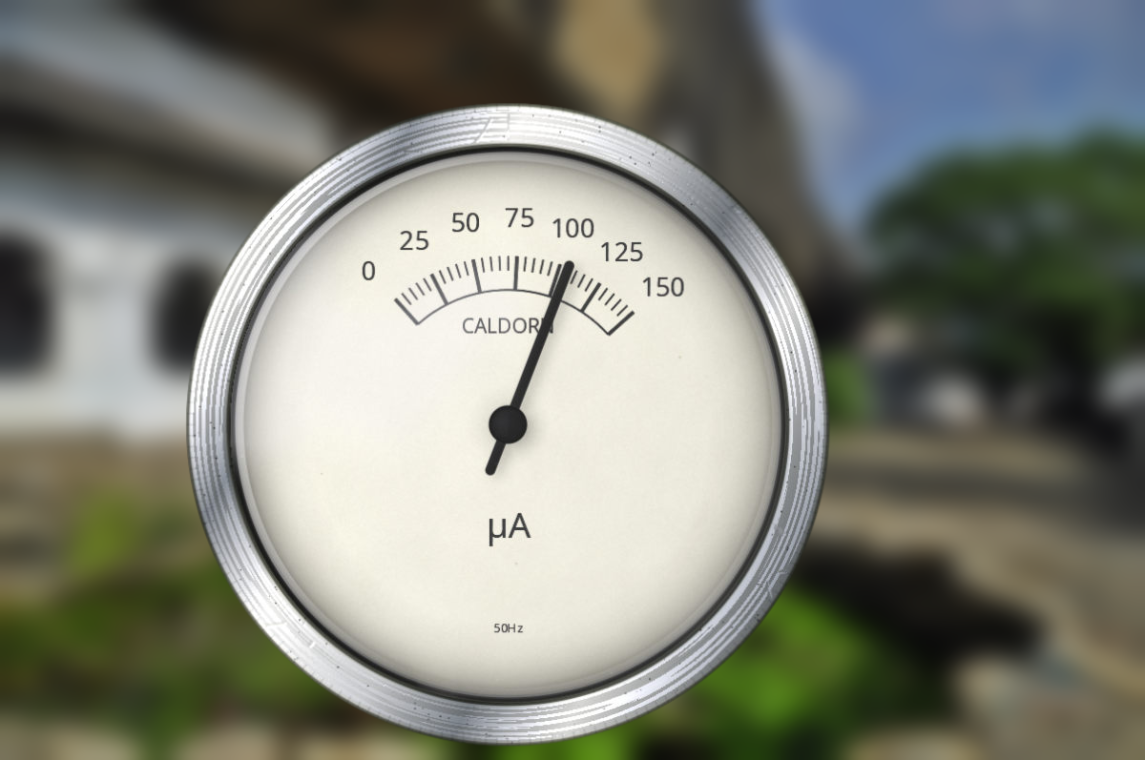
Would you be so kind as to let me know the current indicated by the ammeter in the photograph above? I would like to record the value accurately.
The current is 105 µA
